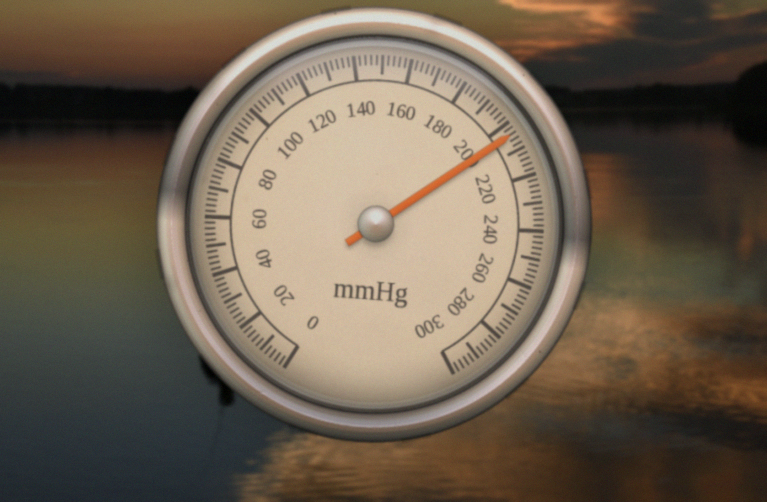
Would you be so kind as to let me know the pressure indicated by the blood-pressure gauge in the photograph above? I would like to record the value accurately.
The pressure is 204 mmHg
